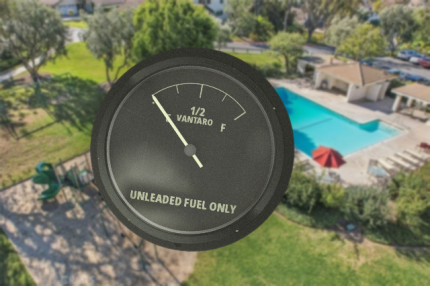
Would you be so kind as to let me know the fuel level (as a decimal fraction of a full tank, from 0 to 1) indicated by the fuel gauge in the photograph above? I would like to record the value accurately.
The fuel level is 0
